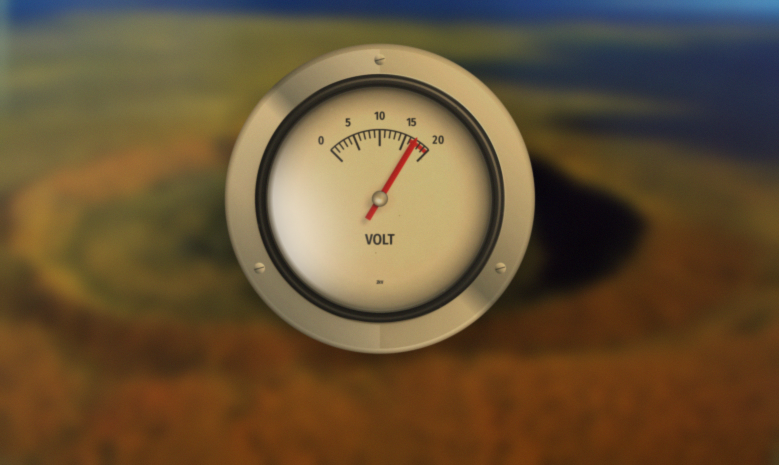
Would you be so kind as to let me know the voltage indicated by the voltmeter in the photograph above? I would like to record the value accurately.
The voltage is 17 V
